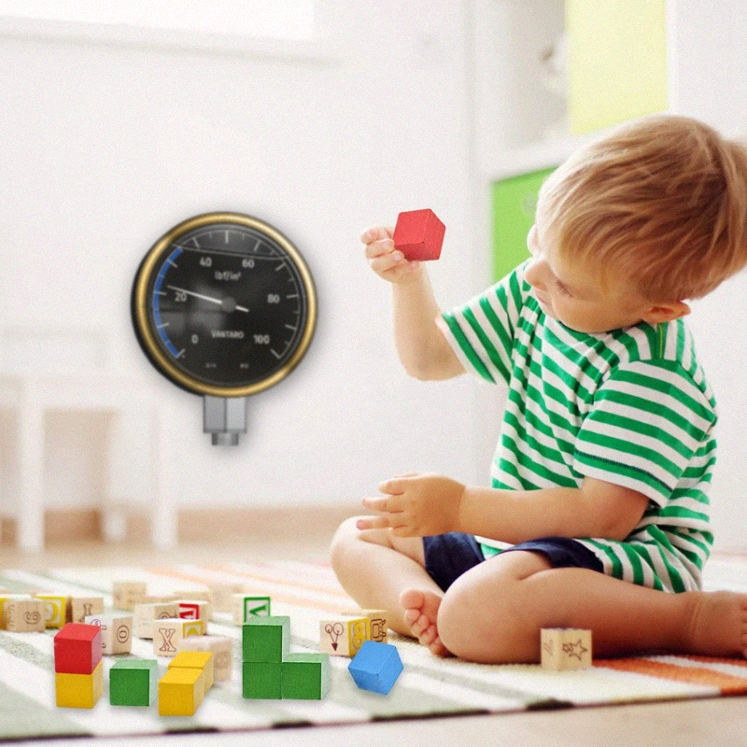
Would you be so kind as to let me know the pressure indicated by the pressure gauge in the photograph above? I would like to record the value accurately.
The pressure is 22.5 psi
